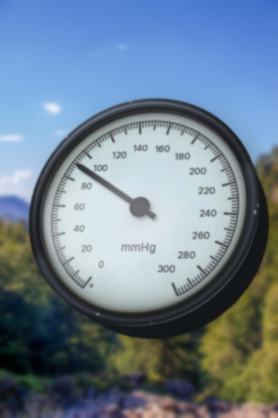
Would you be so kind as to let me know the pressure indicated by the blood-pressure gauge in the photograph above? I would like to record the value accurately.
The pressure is 90 mmHg
